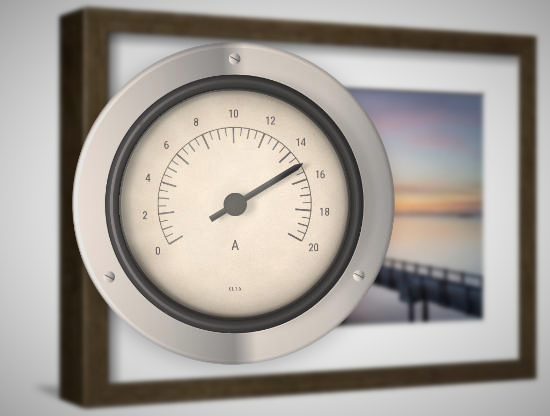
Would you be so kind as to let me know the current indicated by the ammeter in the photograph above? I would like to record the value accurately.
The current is 15 A
